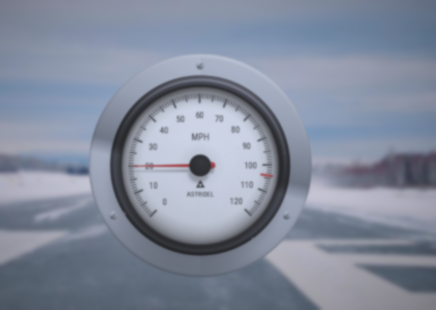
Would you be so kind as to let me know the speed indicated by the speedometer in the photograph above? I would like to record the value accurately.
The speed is 20 mph
